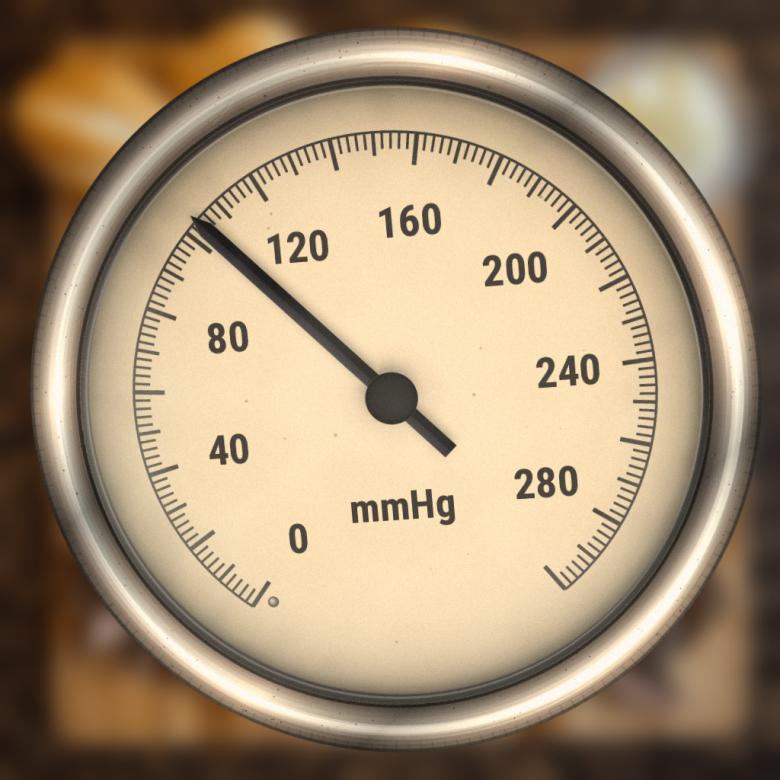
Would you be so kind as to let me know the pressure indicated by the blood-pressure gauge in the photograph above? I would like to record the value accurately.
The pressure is 104 mmHg
